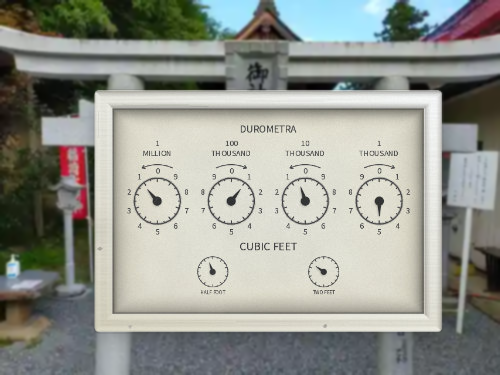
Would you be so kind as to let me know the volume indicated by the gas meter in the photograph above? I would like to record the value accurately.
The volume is 110500 ft³
